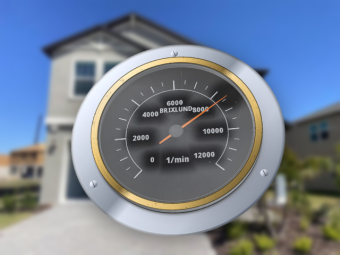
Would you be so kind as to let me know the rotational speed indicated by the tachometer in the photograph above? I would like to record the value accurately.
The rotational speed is 8500 rpm
